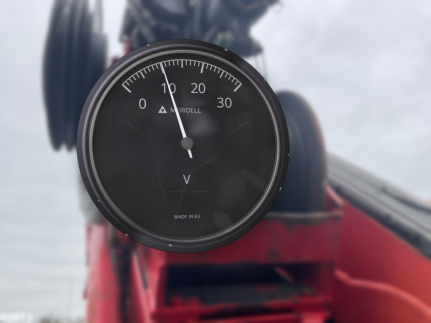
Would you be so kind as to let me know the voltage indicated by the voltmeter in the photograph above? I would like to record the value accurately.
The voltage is 10 V
